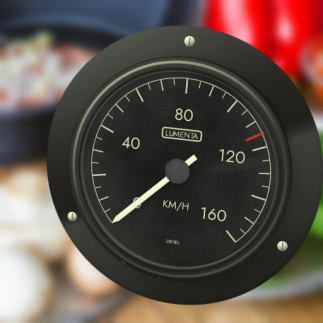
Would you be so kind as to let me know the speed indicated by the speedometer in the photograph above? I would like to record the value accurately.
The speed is 0 km/h
